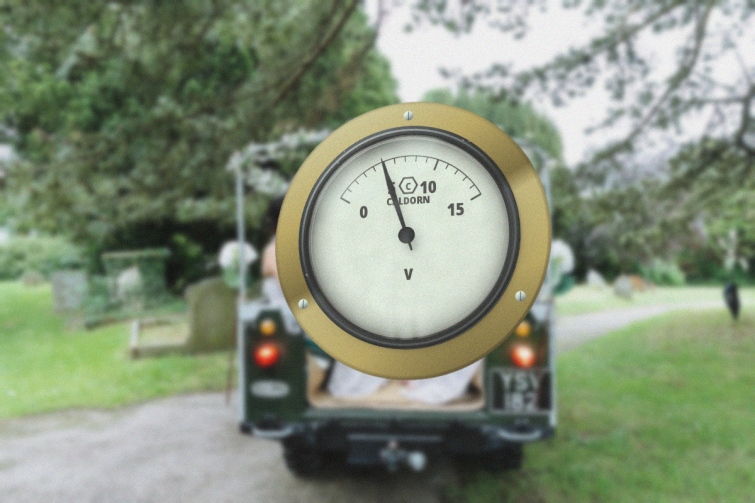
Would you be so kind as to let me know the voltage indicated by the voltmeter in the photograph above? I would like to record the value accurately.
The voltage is 5 V
